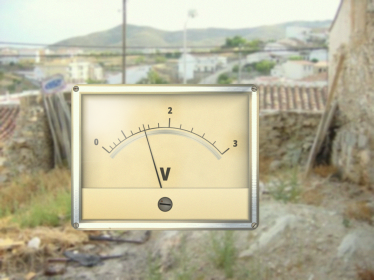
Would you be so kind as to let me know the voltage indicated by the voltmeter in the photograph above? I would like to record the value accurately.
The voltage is 1.5 V
